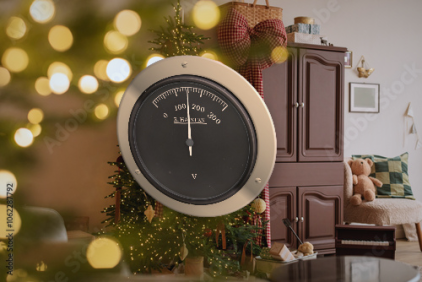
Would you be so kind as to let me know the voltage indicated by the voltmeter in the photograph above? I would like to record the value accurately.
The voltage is 150 V
